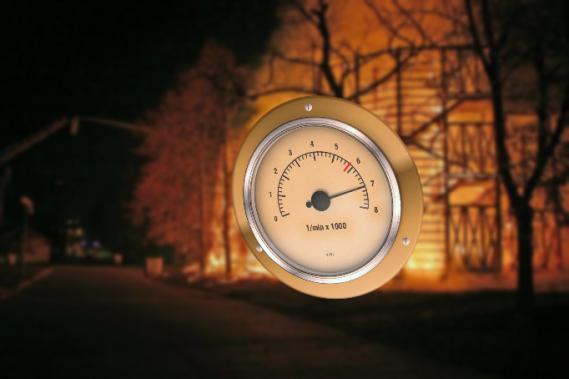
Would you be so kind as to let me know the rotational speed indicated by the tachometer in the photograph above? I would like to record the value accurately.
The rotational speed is 7000 rpm
